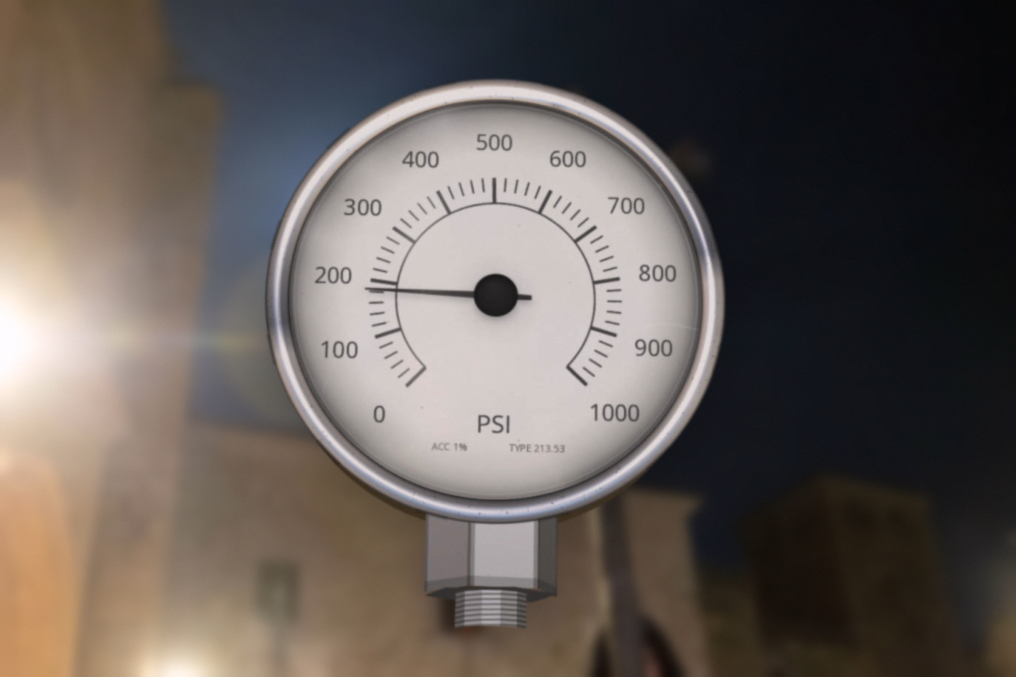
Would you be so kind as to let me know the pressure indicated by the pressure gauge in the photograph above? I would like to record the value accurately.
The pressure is 180 psi
